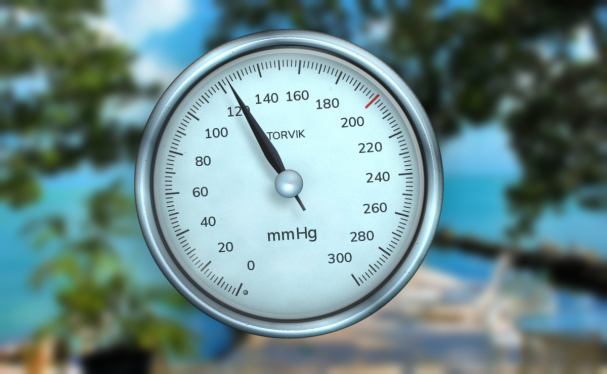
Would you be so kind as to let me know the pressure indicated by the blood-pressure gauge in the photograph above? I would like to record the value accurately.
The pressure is 124 mmHg
